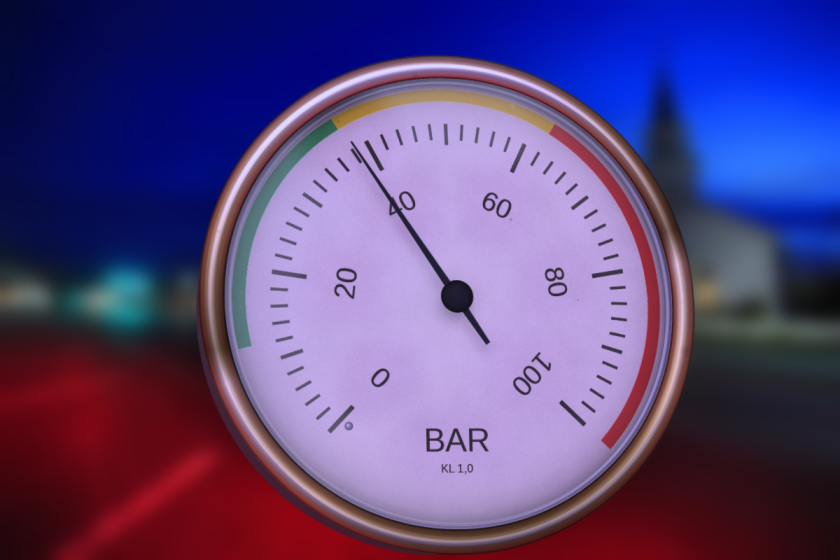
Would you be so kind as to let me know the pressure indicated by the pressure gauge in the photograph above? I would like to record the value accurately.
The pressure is 38 bar
